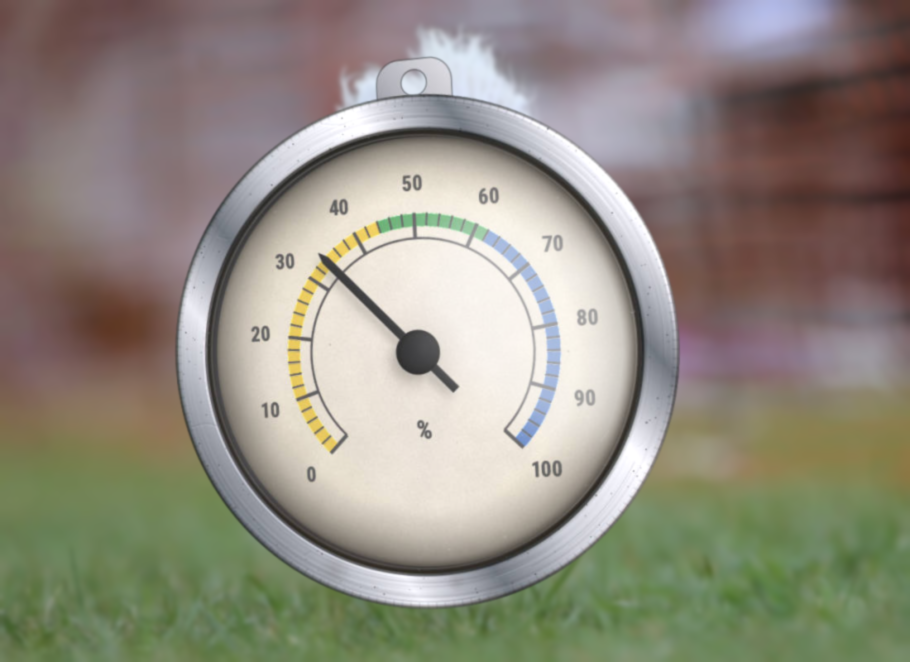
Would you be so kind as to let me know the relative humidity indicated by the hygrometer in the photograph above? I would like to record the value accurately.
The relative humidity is 34 %
